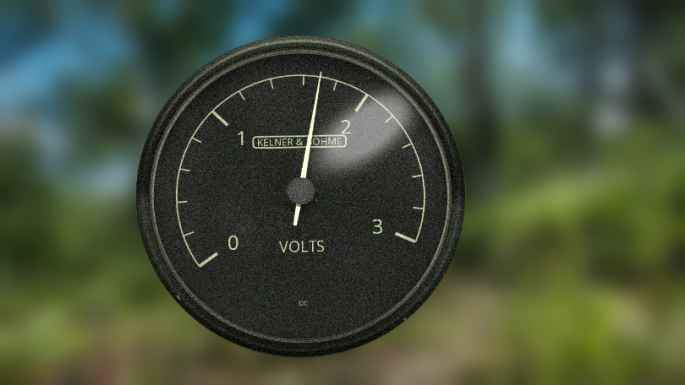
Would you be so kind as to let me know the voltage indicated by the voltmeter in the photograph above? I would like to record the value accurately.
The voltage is 1.7 V
